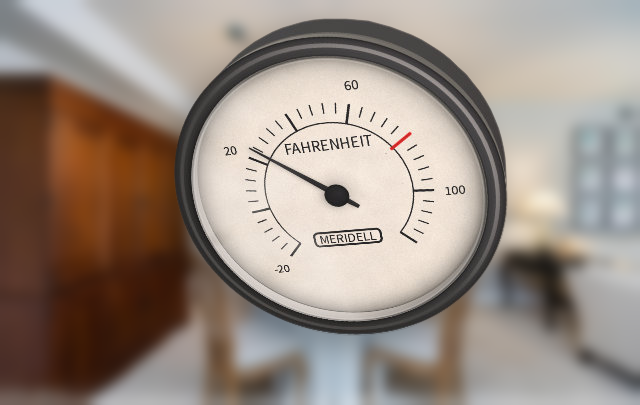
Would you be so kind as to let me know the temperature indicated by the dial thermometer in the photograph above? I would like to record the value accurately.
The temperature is 24 °F
